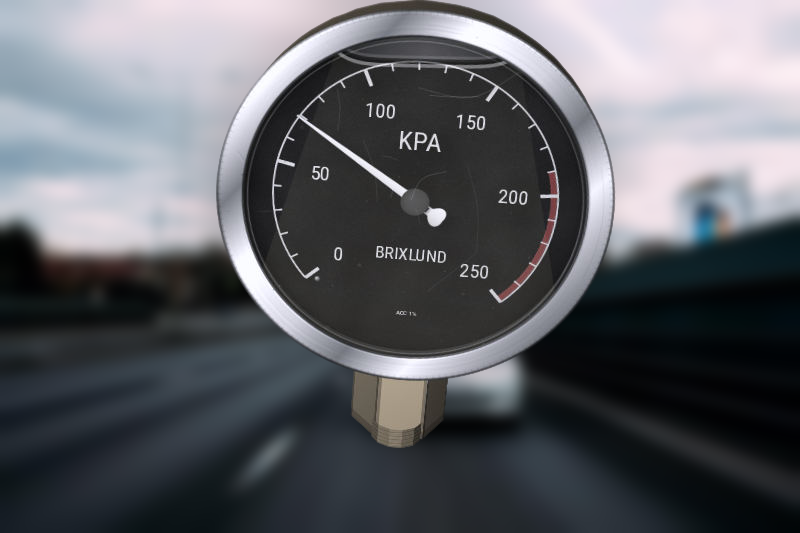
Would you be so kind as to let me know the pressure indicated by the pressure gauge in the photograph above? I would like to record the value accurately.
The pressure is 70 kPa
